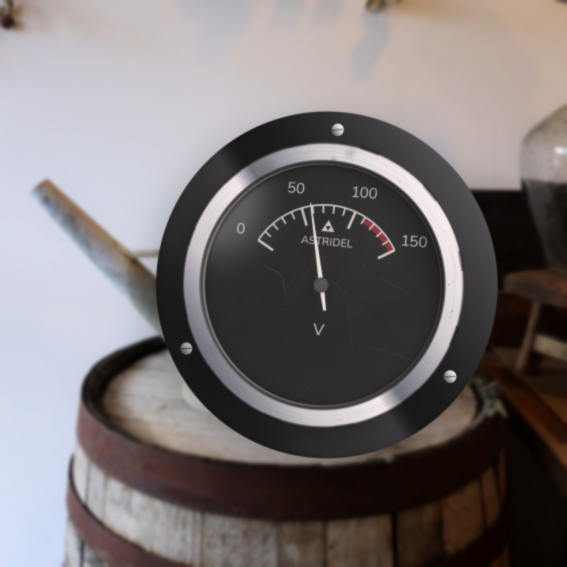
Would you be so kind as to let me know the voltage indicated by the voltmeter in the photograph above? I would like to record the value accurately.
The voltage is 60 V
